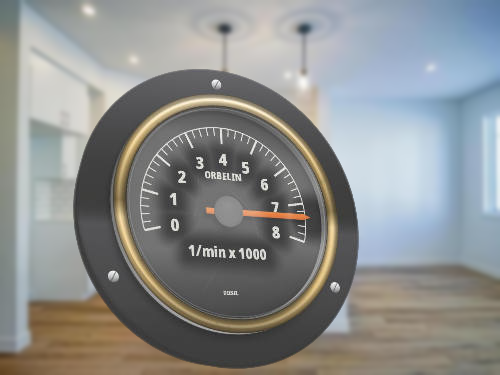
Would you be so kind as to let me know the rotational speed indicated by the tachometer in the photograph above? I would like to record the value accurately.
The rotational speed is 7400 rpm
